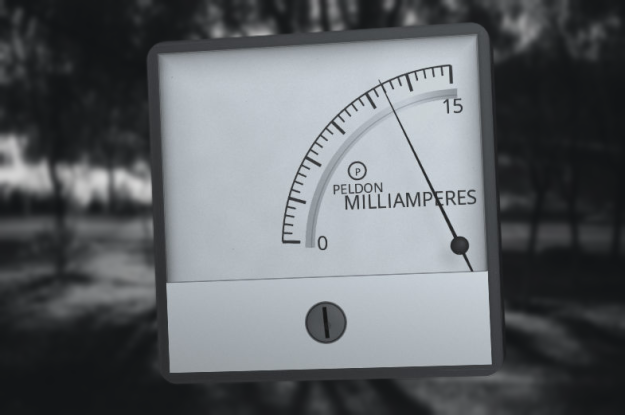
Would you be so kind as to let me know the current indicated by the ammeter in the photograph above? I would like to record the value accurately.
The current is 11 mA
